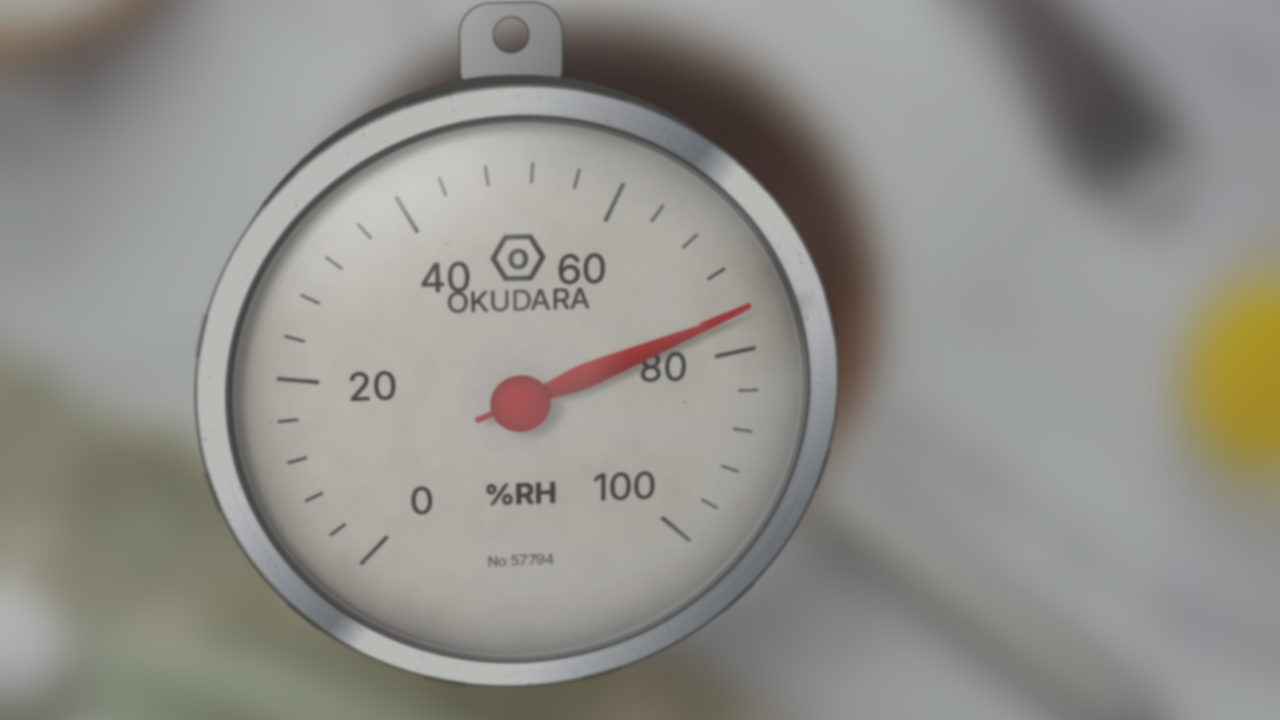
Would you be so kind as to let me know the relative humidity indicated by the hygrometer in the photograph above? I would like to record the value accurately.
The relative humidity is 76 %
